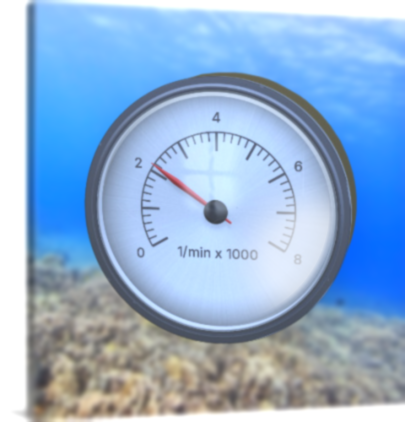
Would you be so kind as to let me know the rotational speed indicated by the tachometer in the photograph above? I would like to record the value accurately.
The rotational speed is 2200 rpm
